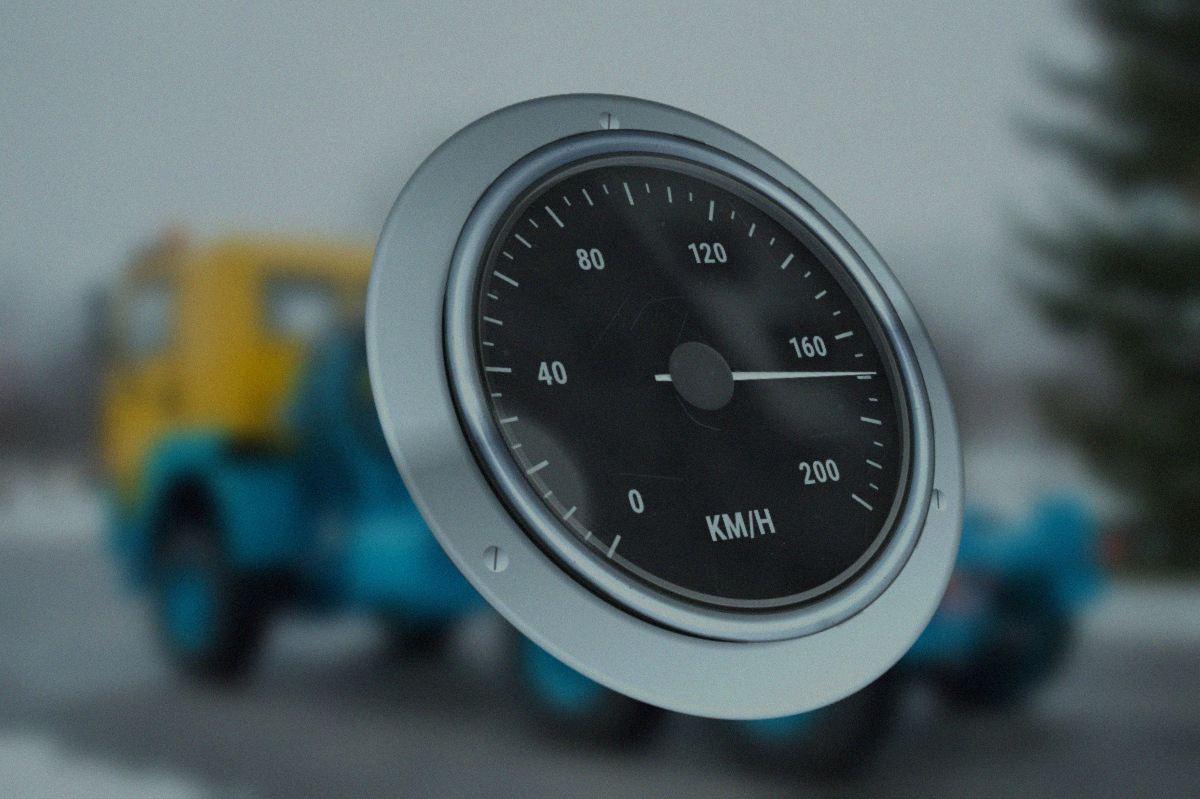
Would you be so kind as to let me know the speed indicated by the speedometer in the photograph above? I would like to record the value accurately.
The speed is 170 km/h
